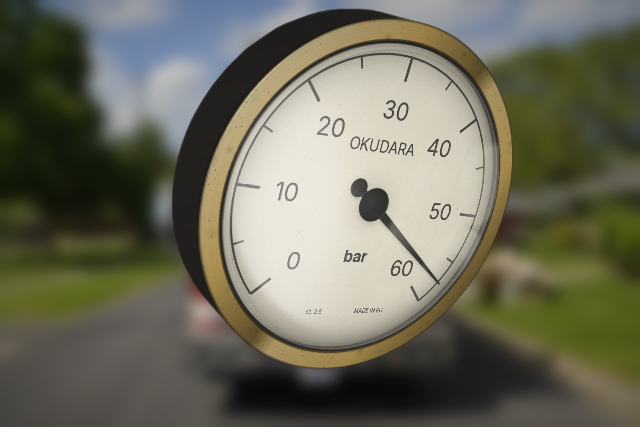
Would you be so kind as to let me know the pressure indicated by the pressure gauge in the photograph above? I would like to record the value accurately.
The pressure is 57.5 bar
